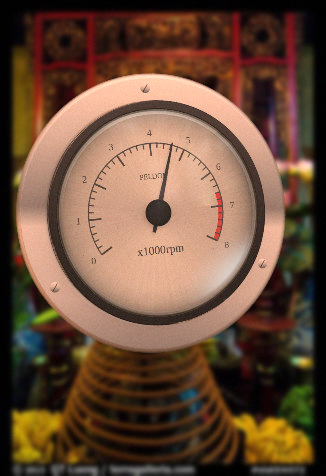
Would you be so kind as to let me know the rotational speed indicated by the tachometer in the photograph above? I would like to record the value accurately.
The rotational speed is 4600 rpm
